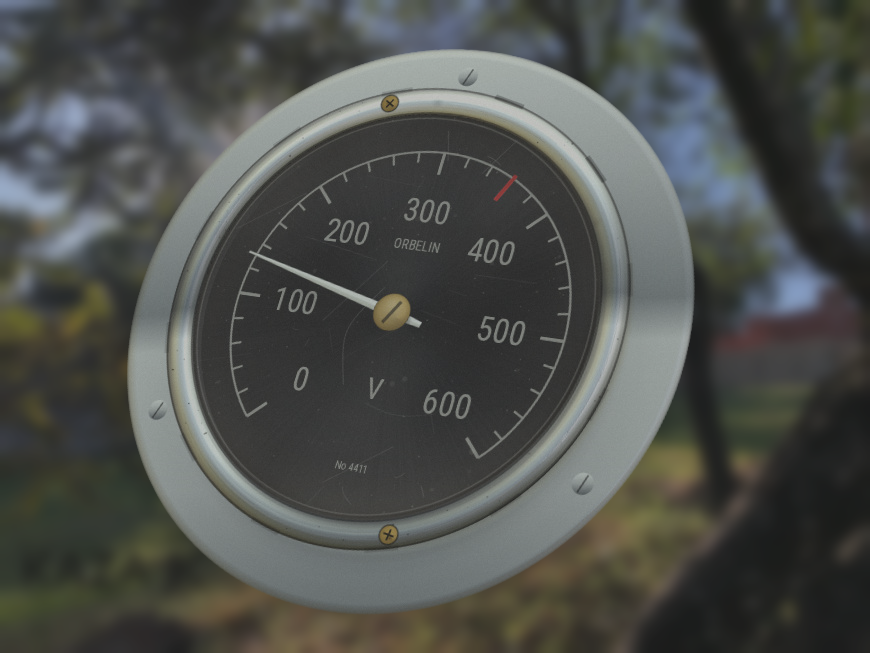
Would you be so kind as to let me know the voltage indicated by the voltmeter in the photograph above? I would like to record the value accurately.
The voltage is 130 V
